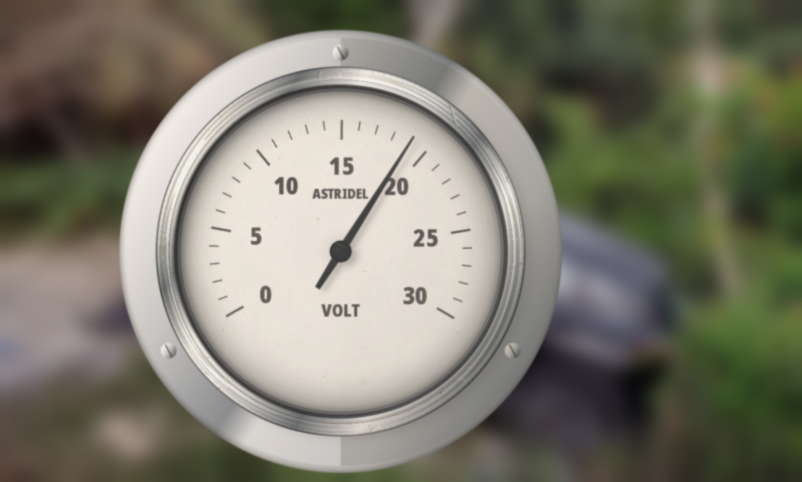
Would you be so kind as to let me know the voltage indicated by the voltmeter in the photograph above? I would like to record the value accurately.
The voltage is 19 V
